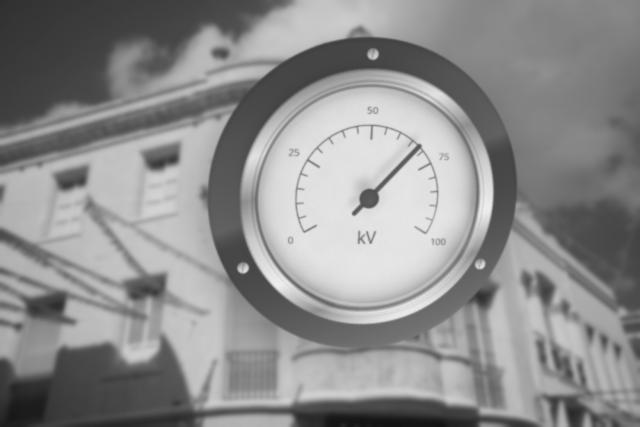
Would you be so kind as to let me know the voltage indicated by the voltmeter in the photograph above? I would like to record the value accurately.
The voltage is 67.5 kV
